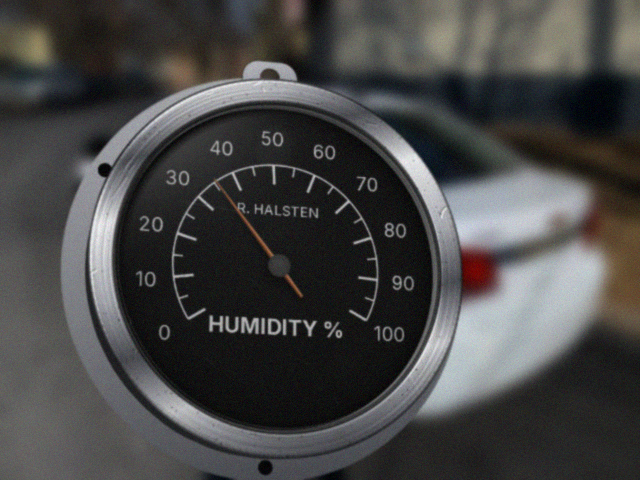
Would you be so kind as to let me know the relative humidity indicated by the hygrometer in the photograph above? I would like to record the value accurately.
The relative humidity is 35 %
